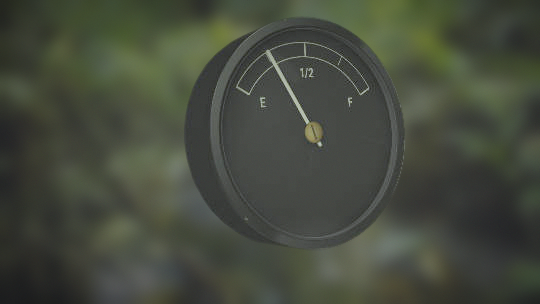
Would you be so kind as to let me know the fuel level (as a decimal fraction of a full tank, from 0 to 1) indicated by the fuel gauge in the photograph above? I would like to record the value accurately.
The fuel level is 0.25
